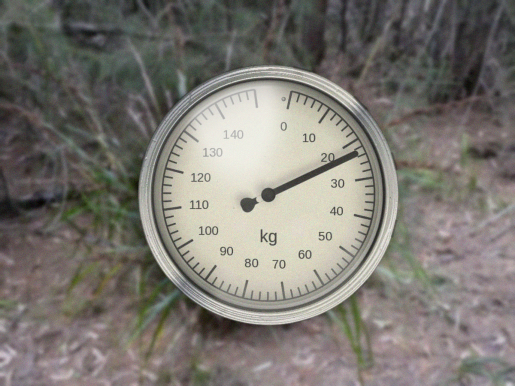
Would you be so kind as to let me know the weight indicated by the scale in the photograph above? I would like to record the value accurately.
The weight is 23 kg
